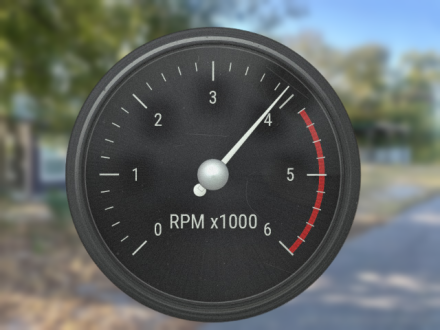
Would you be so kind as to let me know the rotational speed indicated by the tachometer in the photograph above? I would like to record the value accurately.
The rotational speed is 3900 rpm
